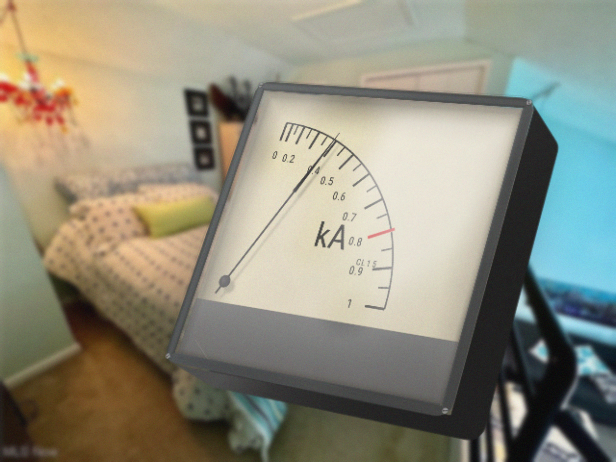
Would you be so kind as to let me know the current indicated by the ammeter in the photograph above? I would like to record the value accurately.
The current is 0.4 kA
